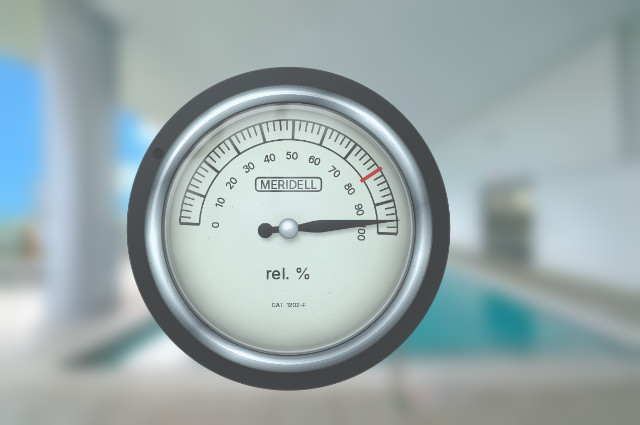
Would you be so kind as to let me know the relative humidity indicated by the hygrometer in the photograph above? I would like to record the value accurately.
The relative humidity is 96 %
